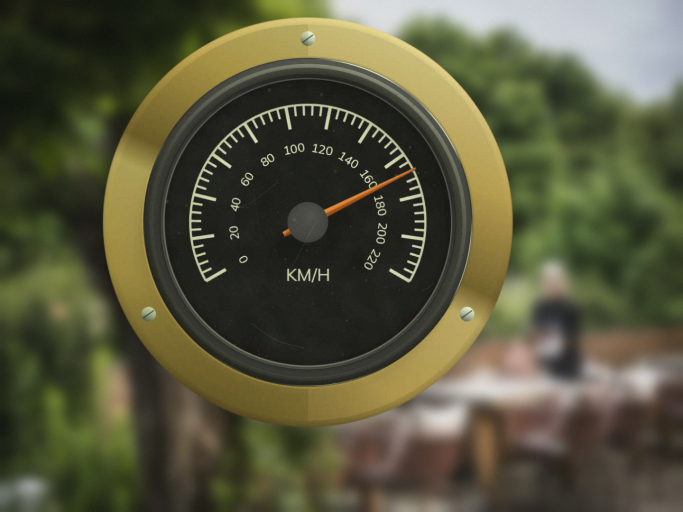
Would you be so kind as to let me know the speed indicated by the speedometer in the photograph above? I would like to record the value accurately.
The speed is 168 km/h
